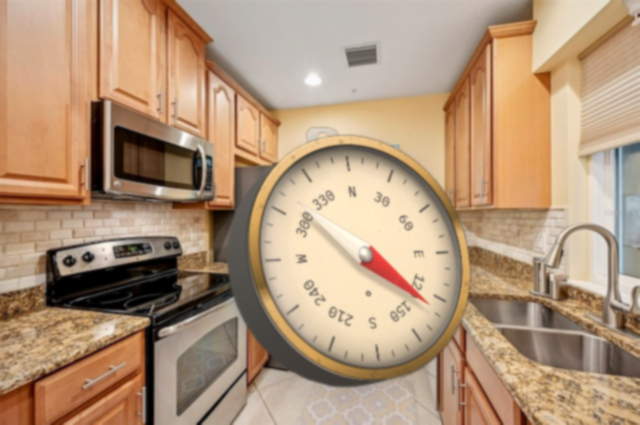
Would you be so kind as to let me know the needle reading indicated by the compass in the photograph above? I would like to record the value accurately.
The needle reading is 130 °
